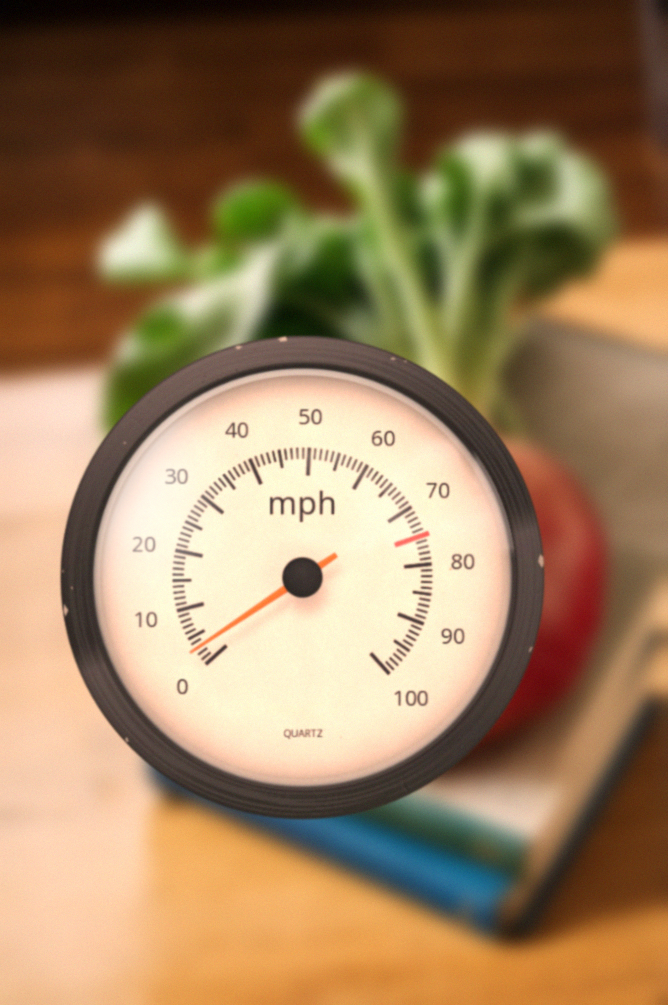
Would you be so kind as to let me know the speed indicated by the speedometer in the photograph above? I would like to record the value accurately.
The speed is 3 mph
